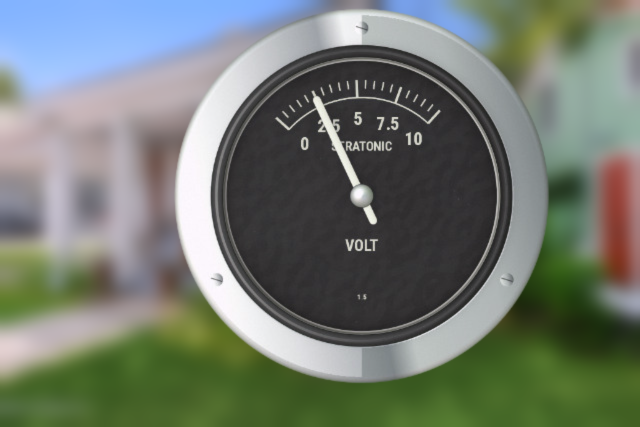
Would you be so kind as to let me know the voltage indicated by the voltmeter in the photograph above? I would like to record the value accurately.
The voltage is 2.5 V
